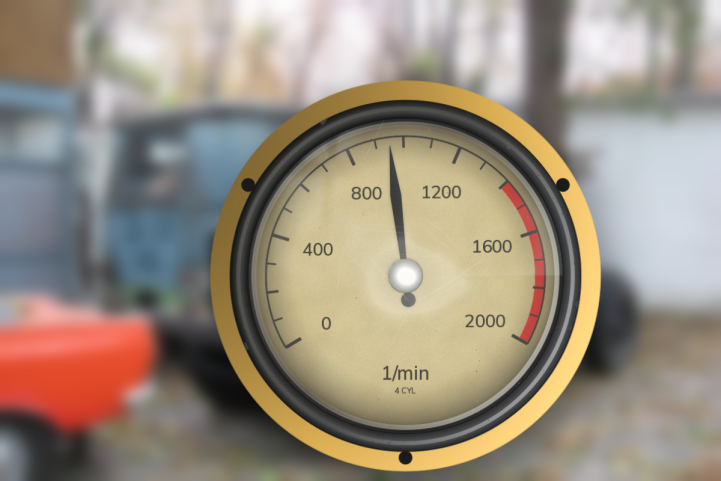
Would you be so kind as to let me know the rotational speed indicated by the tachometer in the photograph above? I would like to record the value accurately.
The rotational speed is 950 rpm
